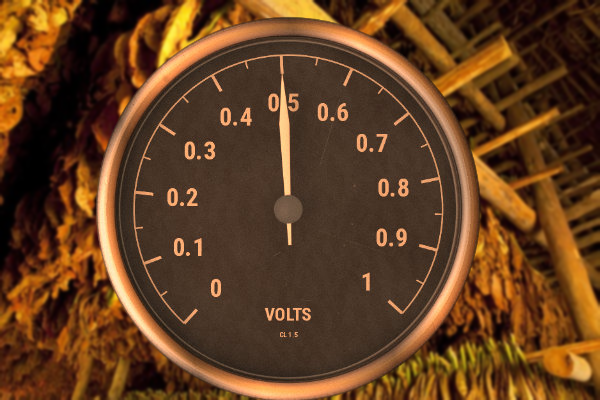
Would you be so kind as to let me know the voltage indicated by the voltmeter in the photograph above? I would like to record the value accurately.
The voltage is 0.5 V
